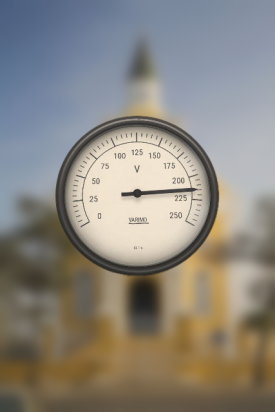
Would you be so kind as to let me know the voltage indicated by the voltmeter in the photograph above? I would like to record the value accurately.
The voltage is 215 V
